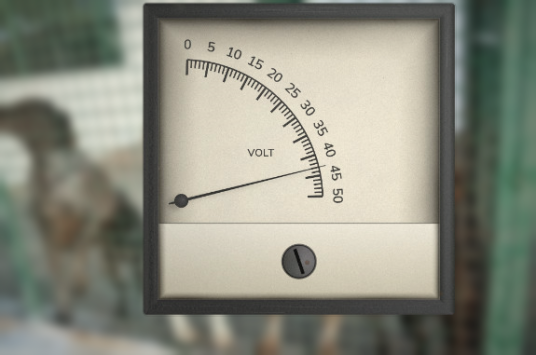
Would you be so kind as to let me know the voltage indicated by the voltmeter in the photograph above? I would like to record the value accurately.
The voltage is 43 V
